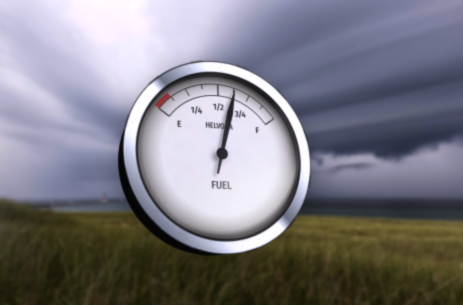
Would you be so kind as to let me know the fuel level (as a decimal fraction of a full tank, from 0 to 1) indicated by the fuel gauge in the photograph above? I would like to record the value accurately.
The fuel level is 0.625
